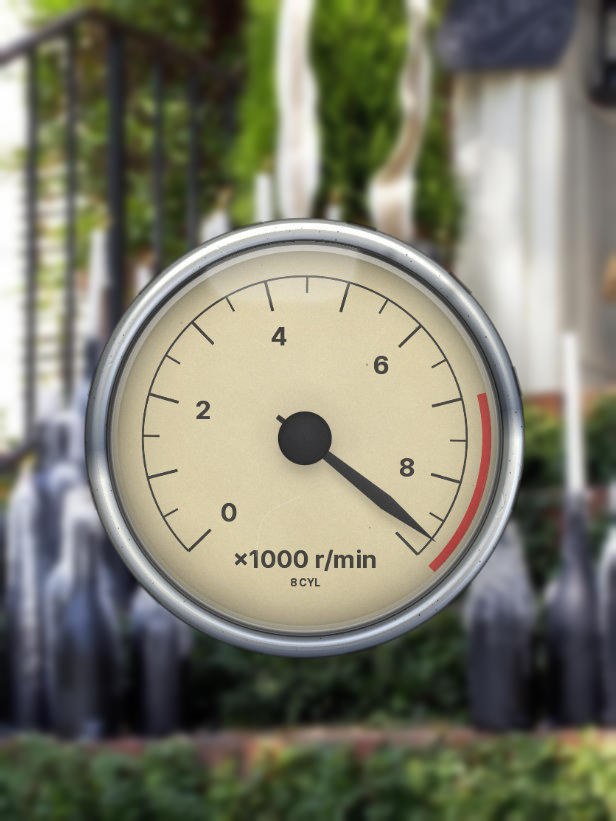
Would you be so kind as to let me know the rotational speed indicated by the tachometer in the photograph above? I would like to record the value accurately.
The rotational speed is 8750 rpm
